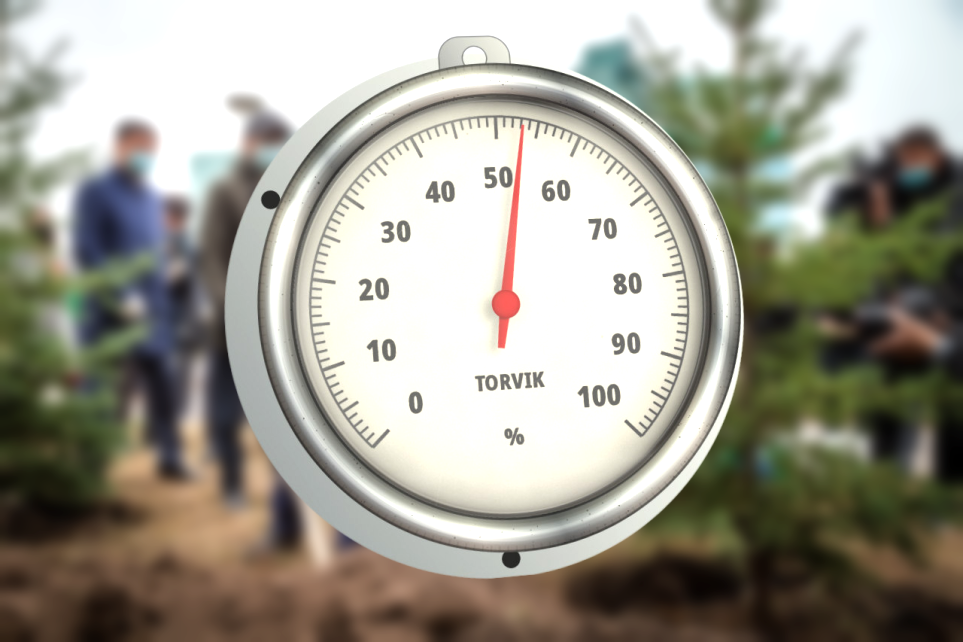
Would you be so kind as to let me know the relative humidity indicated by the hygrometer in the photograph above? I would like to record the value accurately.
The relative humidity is 53 %
